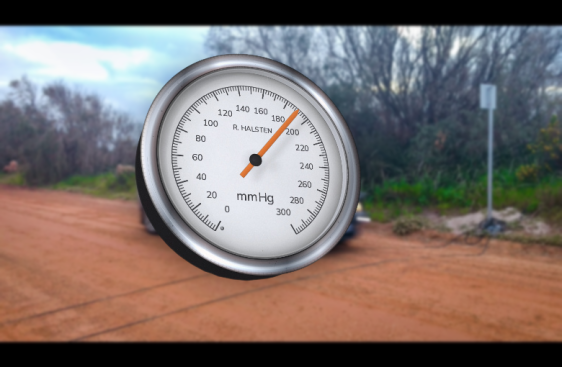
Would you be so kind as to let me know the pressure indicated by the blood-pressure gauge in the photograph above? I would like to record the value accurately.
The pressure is 190 mmHg
